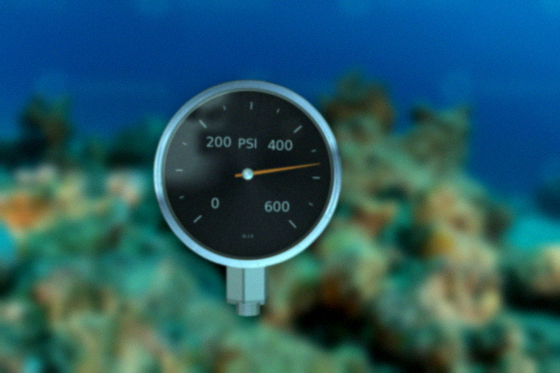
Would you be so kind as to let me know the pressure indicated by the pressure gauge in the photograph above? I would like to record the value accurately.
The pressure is 475 psi
